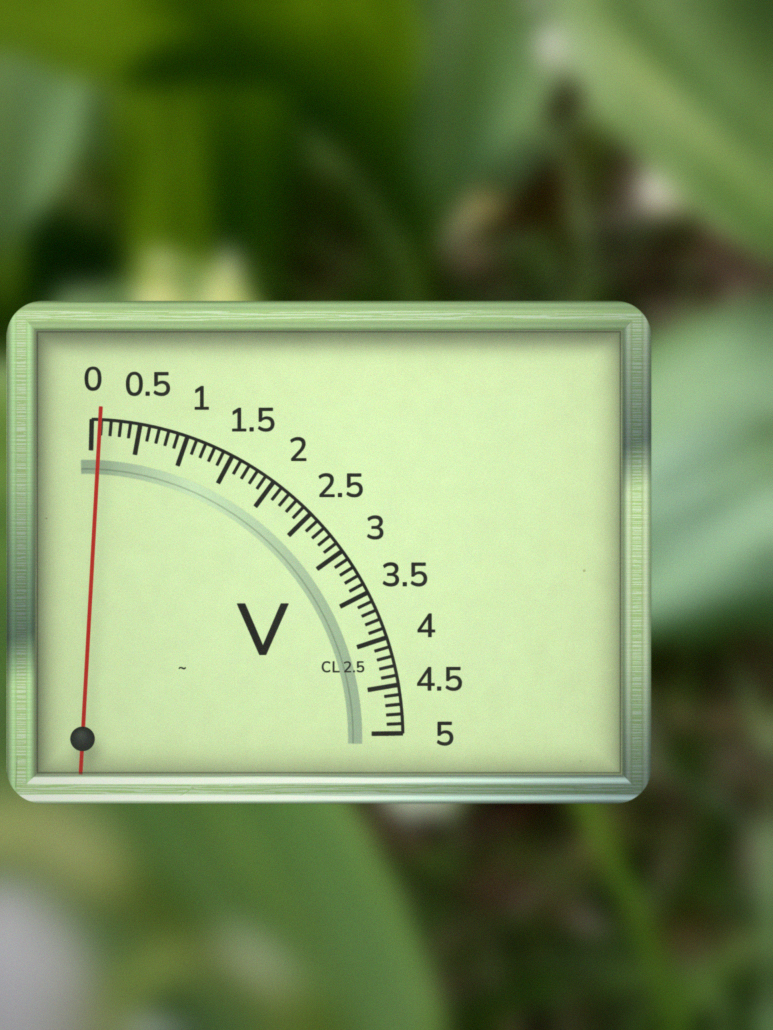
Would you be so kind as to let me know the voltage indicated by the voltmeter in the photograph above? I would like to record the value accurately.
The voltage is 0.1 V
